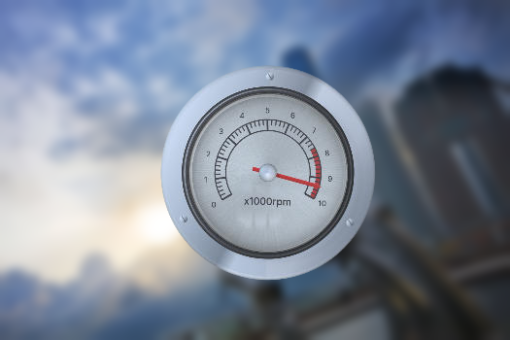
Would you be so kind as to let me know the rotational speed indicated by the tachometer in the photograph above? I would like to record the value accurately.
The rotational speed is 9400 rpm
